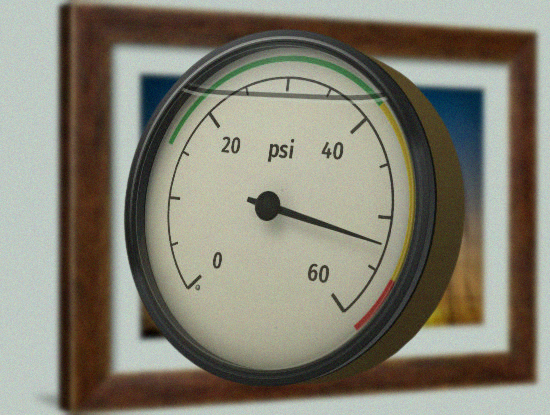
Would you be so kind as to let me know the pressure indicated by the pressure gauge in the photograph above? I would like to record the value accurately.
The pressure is 52.5 psi
